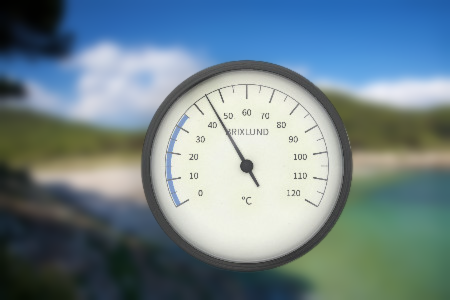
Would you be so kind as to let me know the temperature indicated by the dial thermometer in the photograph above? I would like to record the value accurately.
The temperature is 45 °C
